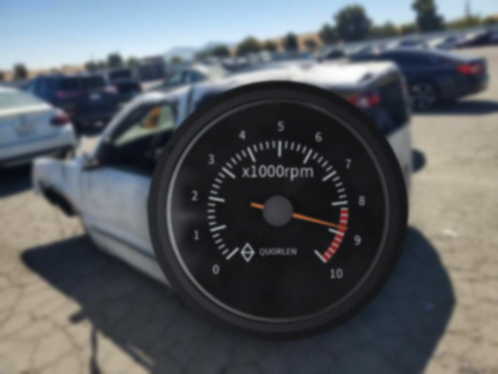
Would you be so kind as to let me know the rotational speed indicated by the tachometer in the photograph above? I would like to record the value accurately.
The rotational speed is 8800 rpm
